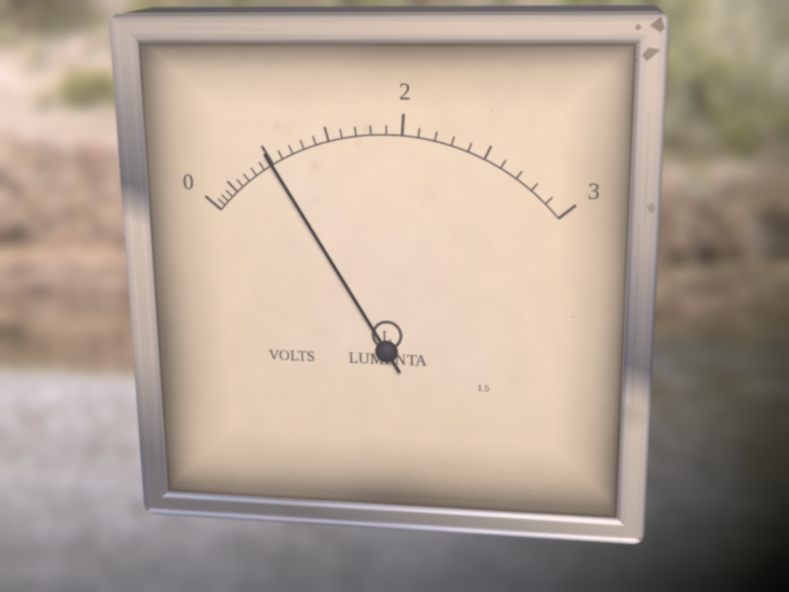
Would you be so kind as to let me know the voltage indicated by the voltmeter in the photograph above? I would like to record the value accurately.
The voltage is 1 V
